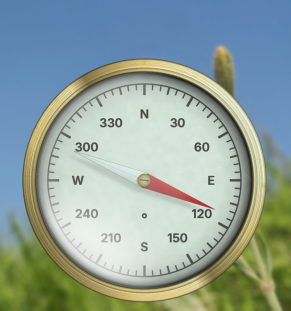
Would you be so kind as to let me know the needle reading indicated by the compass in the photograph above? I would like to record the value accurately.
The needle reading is 112.5 °
